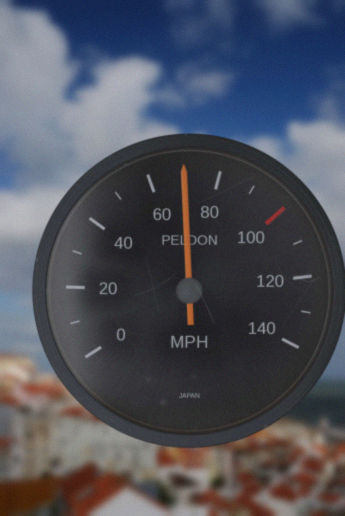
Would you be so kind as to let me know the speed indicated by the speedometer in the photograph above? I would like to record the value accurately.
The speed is 70 mph
